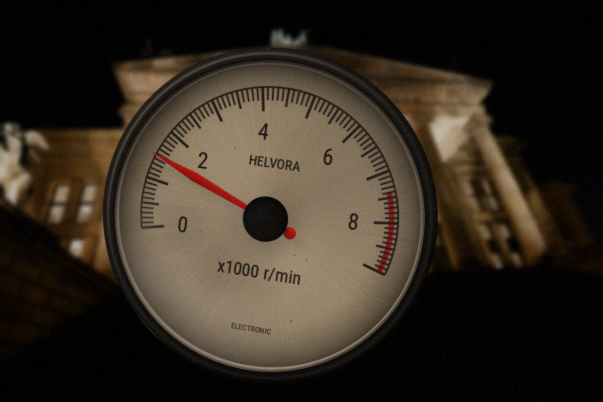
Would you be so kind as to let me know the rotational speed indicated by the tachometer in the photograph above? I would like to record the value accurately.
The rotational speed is 1500 rpm
